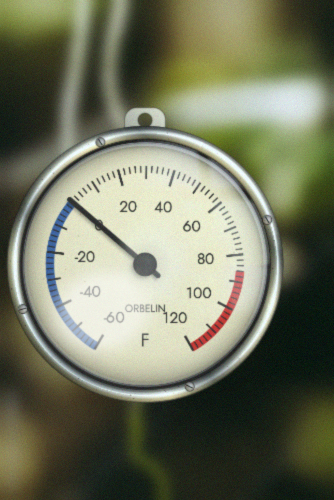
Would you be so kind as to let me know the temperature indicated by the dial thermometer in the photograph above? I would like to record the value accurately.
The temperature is 0 °F
